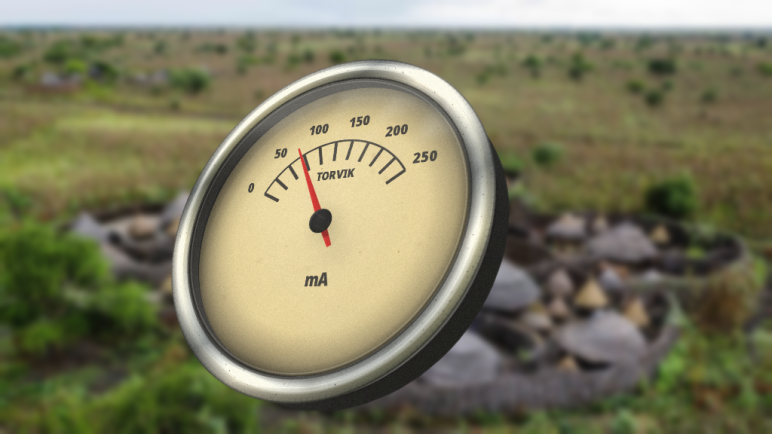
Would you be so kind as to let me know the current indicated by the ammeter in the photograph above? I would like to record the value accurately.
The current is 75 mA
